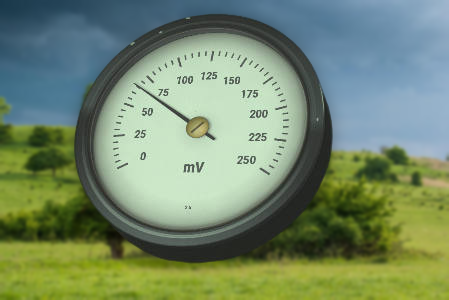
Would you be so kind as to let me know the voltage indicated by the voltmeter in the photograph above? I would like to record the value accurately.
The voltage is 65 mV
